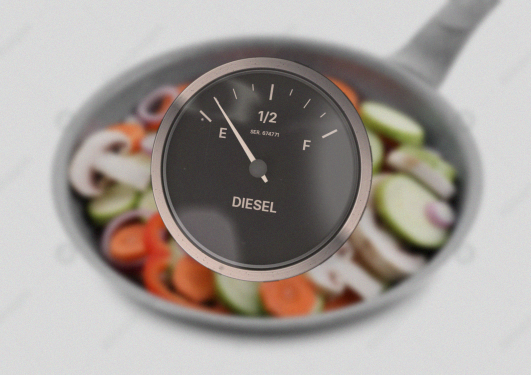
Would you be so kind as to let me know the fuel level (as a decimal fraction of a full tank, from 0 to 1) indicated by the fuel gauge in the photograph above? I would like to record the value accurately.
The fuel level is 0.125
